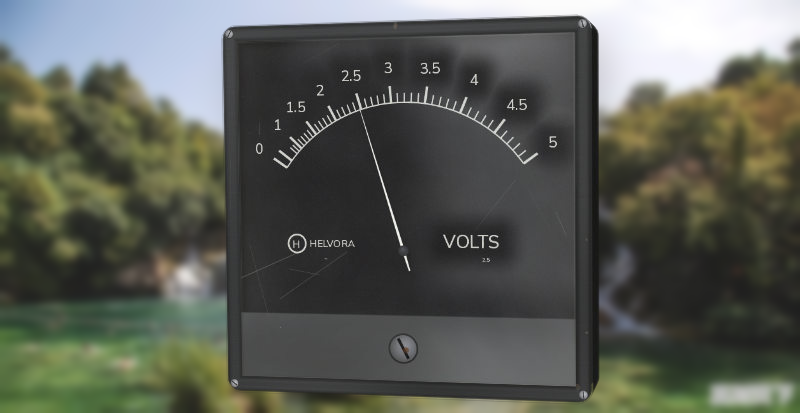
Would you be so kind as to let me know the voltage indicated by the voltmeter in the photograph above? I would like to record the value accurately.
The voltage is 2.5 V
